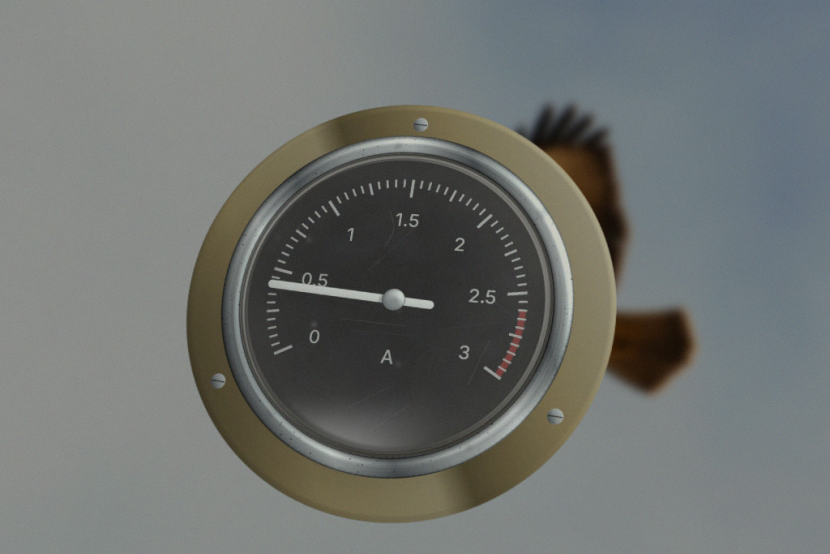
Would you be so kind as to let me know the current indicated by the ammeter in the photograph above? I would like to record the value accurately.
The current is 0.4 A
